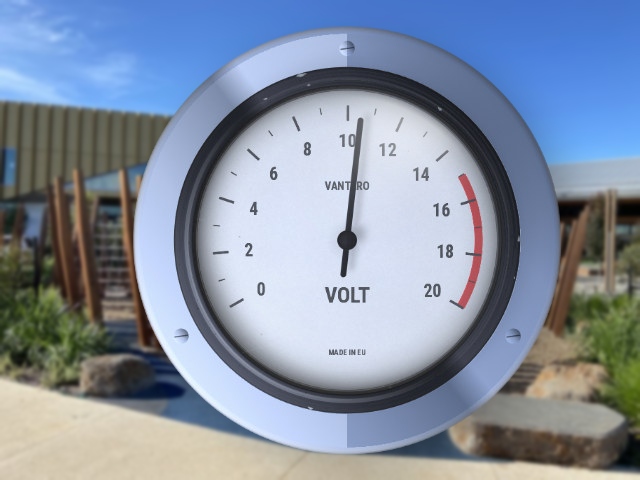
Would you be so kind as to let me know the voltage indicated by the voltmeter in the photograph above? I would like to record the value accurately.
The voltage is 10.5 V
